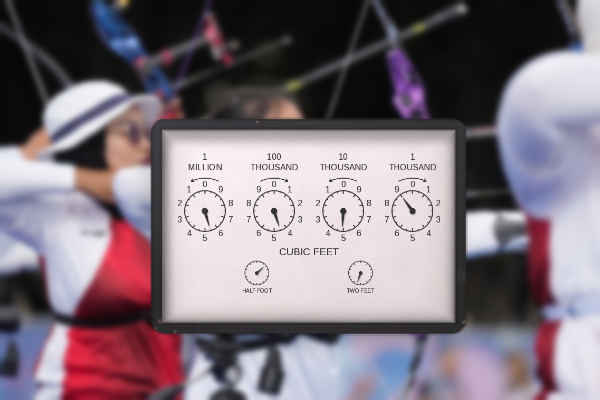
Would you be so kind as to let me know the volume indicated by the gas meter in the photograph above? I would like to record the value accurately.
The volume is 544900 ft³
